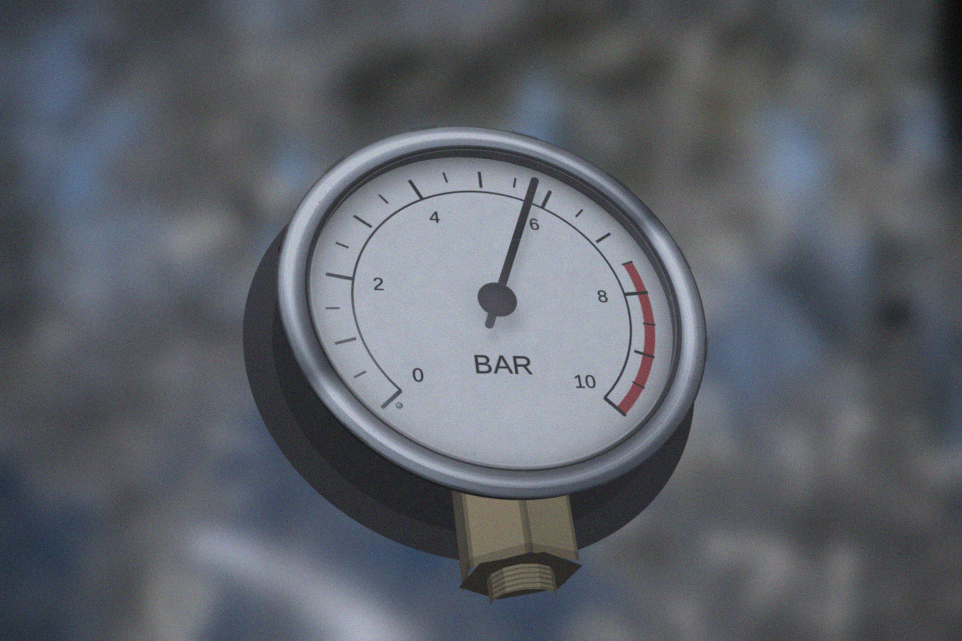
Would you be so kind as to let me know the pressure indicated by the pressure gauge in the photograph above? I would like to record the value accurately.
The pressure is 5.75 bar
